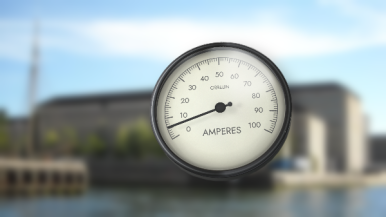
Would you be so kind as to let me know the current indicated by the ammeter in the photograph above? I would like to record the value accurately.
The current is 5 A
